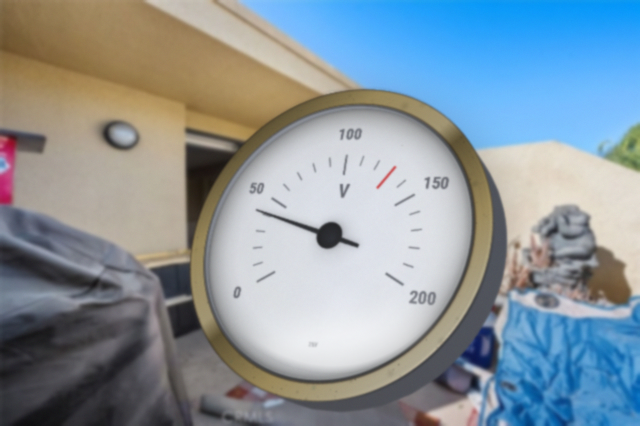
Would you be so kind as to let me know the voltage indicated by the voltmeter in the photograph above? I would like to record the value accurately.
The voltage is 40 V
